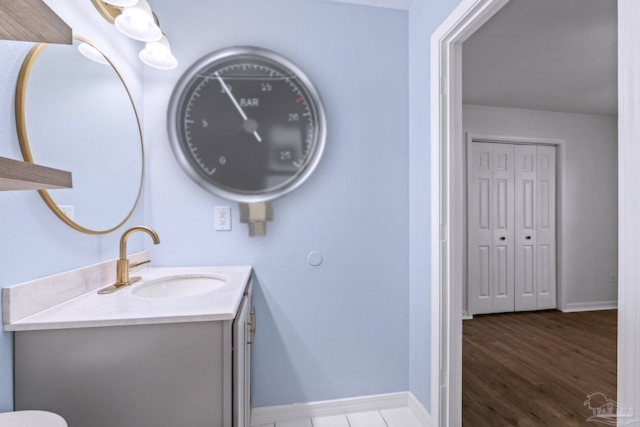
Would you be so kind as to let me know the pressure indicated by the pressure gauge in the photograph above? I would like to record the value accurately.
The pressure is 10 bar
